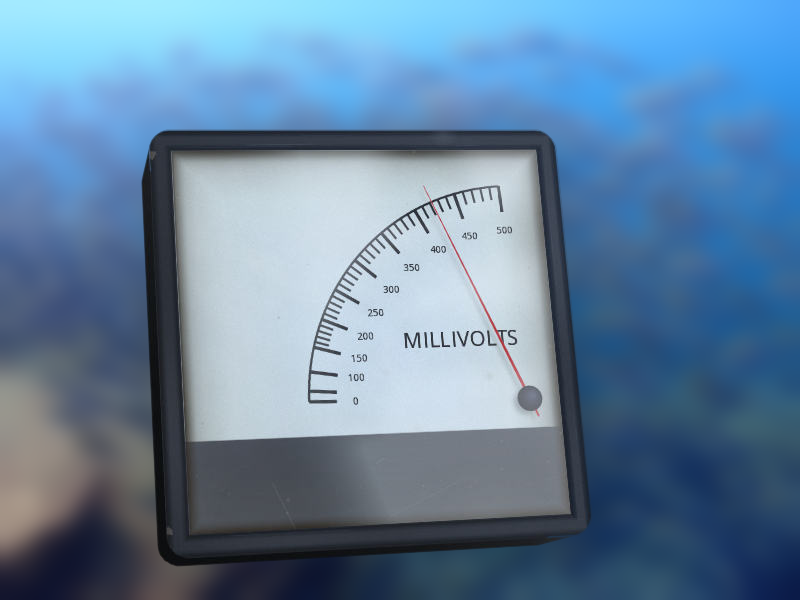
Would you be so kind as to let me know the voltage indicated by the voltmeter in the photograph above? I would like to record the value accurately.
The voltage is 420 mV
